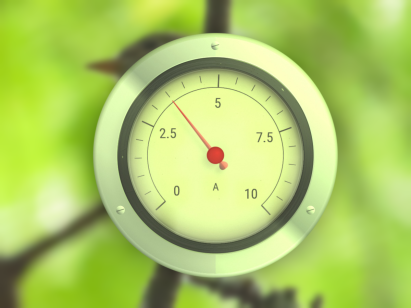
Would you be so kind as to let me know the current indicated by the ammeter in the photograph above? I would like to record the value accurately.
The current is 3.5 A
